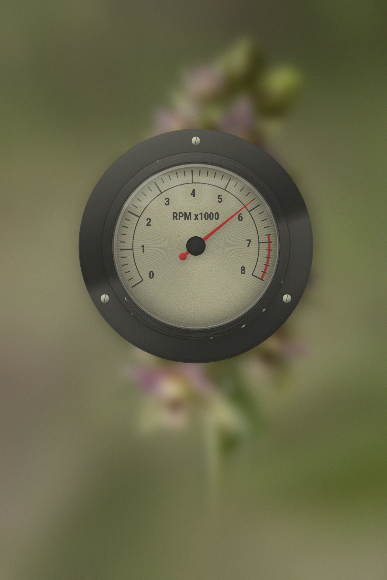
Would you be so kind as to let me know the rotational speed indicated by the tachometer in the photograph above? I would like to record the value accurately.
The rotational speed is 5800 rpm
